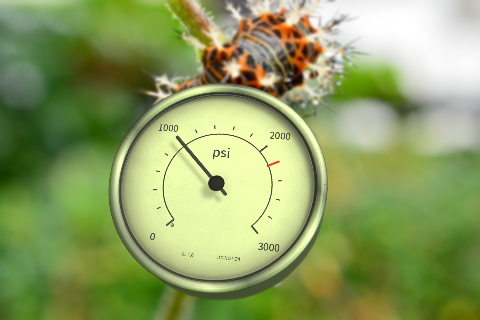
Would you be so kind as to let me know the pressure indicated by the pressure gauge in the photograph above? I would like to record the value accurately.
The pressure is 1000 psi
